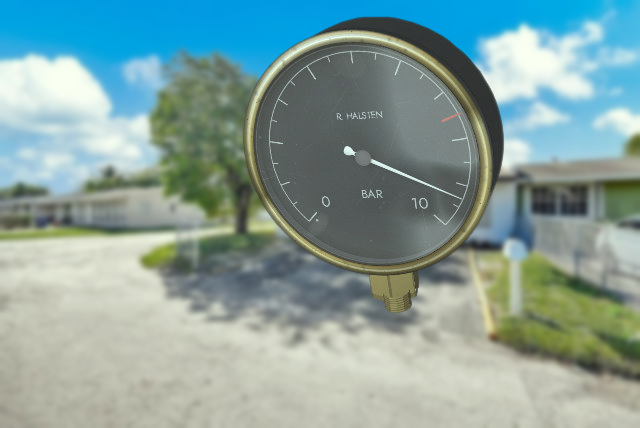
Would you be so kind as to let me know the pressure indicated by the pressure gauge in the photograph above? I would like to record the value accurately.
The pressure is 9.25 bar
